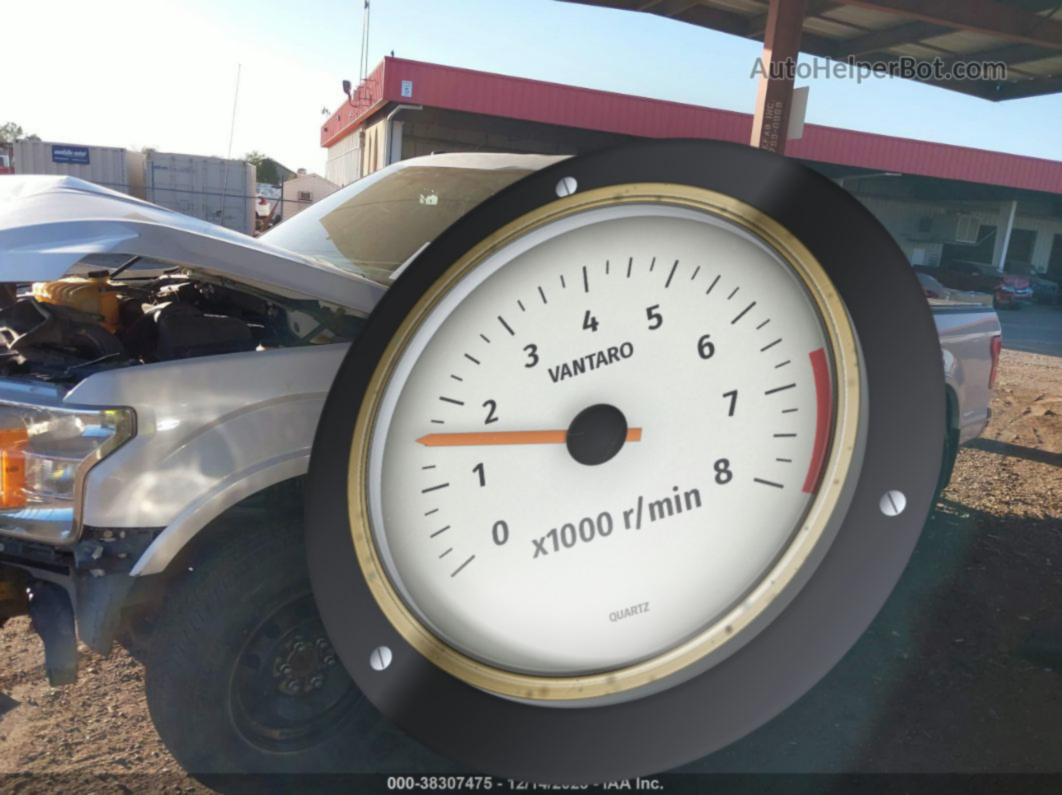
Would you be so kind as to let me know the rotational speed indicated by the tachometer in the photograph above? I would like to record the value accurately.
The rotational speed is 1500 rpm
